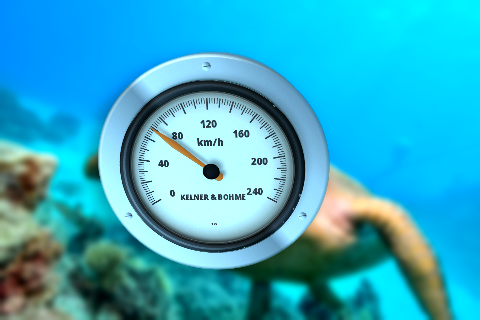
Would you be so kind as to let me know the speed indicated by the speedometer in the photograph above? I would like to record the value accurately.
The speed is 70 km/h
